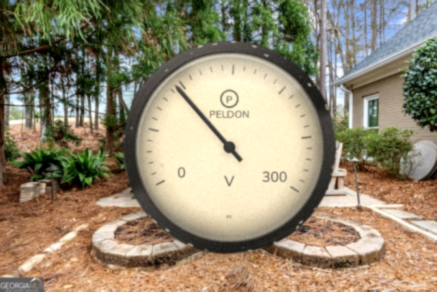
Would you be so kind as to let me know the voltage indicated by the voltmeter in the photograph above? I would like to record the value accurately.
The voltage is 95 V
